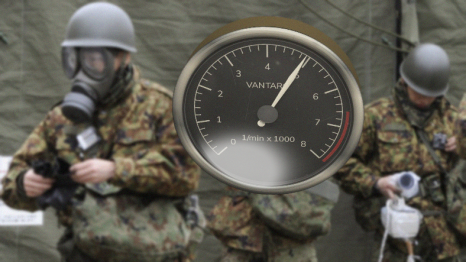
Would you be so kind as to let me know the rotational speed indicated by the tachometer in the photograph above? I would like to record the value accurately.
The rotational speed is 4900 rpm
